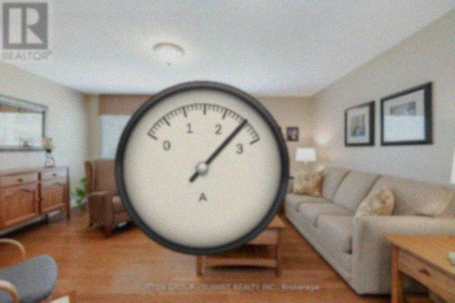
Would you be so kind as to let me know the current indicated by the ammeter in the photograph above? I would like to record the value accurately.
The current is 2.5 A
